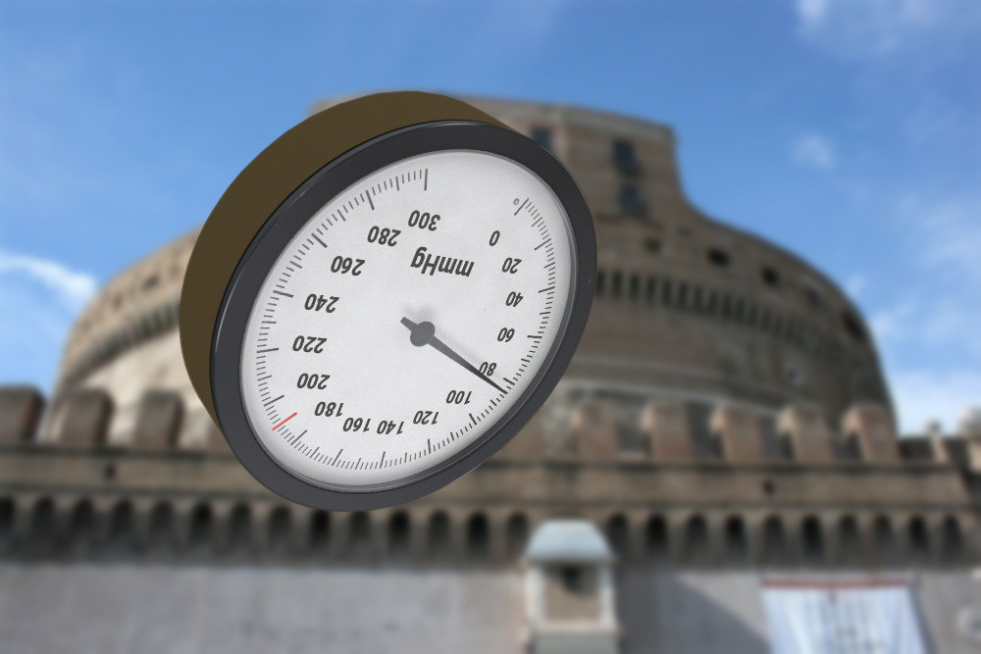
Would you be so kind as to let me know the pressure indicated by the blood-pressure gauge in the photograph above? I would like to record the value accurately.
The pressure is 84 mmHg
